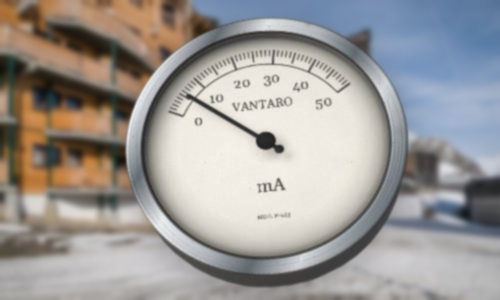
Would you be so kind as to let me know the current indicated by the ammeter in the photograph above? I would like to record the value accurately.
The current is 5 mA
